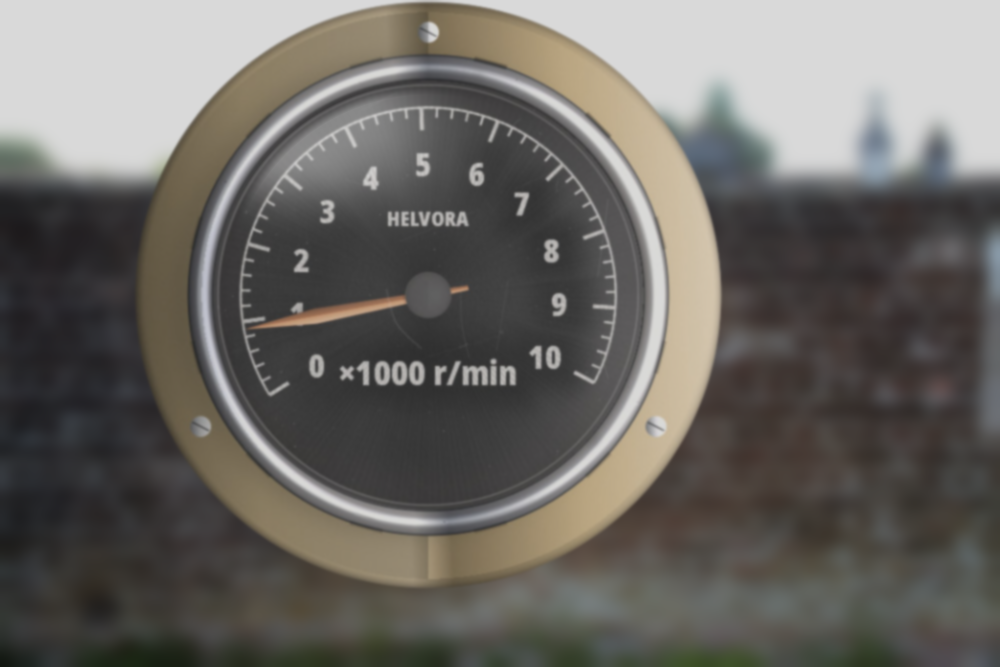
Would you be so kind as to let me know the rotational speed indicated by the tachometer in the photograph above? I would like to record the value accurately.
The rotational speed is 900 rpm
